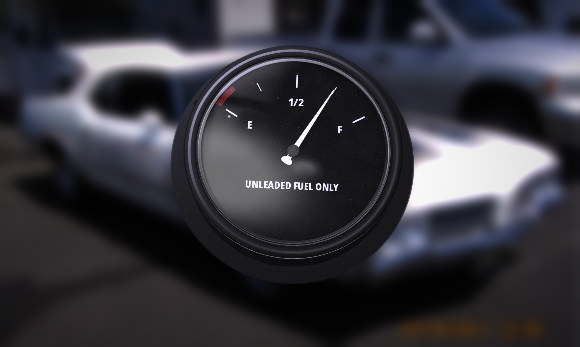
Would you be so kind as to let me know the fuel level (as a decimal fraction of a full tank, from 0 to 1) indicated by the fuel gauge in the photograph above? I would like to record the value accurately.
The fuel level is 0.75
